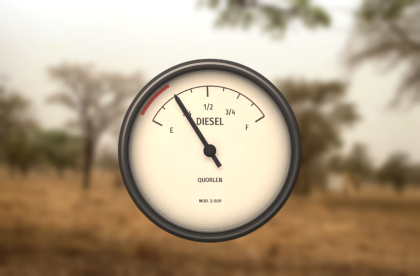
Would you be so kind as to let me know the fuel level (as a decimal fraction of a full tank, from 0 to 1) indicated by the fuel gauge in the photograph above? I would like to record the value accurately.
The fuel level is 0.25
